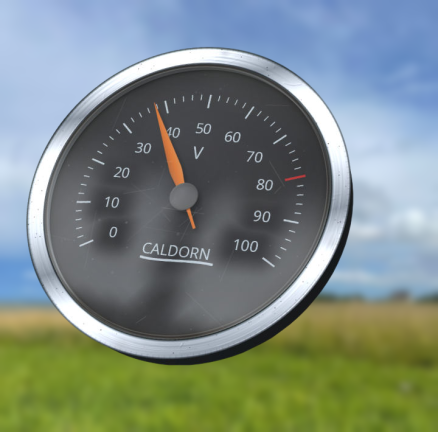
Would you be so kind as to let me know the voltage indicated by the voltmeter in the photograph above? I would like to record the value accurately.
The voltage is 38 V
